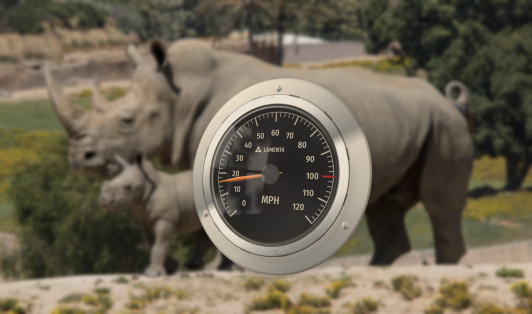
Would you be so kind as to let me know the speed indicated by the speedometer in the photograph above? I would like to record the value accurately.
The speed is 16 mph
